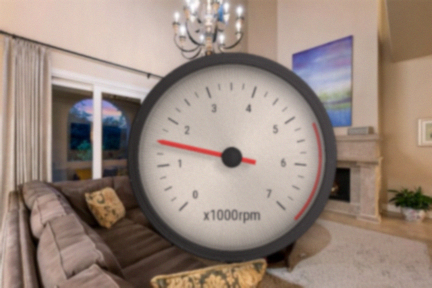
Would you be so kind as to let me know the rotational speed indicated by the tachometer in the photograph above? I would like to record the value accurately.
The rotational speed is 1500 rpm
